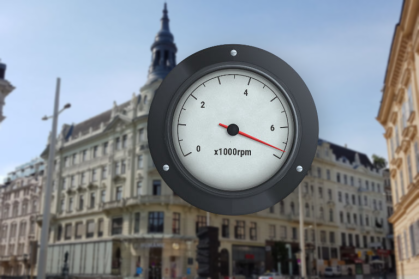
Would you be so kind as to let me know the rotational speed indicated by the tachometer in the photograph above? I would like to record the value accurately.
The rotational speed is 6750 rpm
